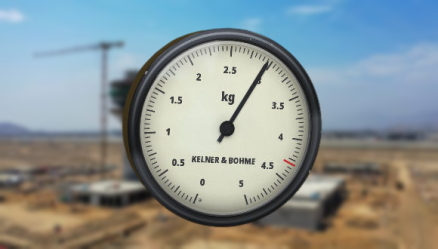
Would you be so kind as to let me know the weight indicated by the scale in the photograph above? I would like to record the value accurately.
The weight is 2.95 kg
